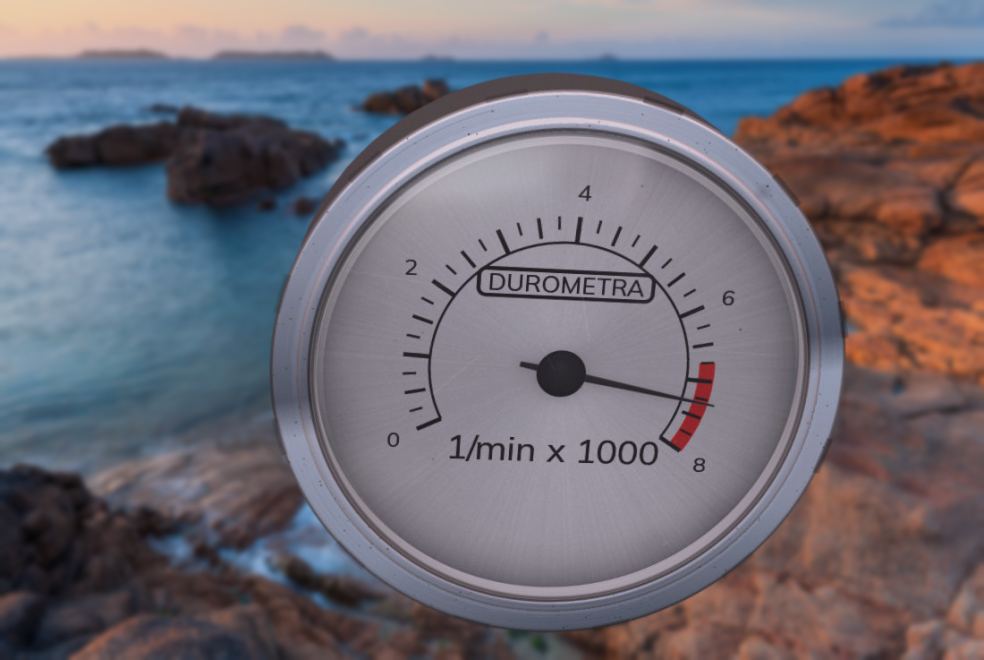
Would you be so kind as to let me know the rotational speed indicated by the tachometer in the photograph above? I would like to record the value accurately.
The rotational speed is 7250 rpm
